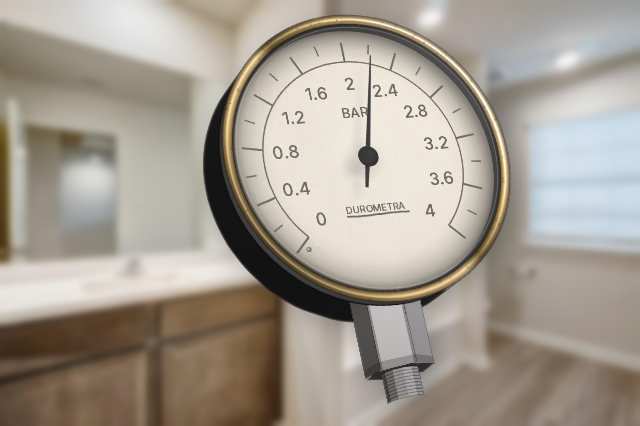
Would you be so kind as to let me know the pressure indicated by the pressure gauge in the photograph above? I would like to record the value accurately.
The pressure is 2.2 bar
